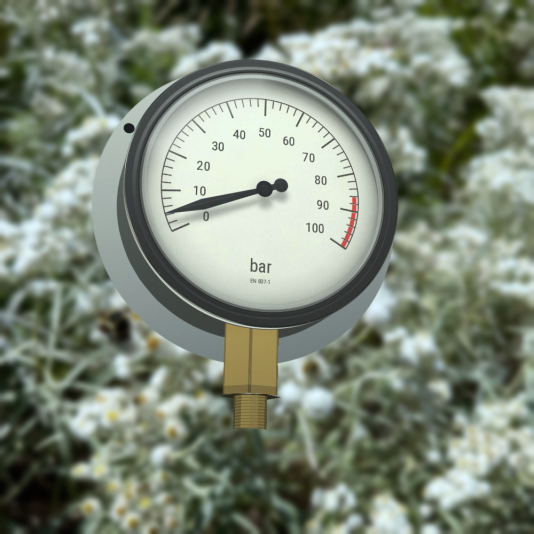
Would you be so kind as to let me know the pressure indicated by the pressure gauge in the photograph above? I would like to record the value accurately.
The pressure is 4 bar
